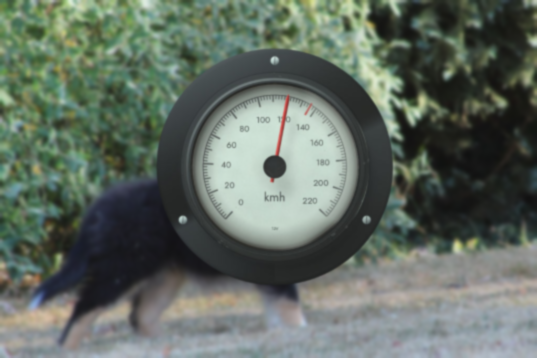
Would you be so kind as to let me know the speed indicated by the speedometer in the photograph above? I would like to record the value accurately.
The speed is 120 km/h
